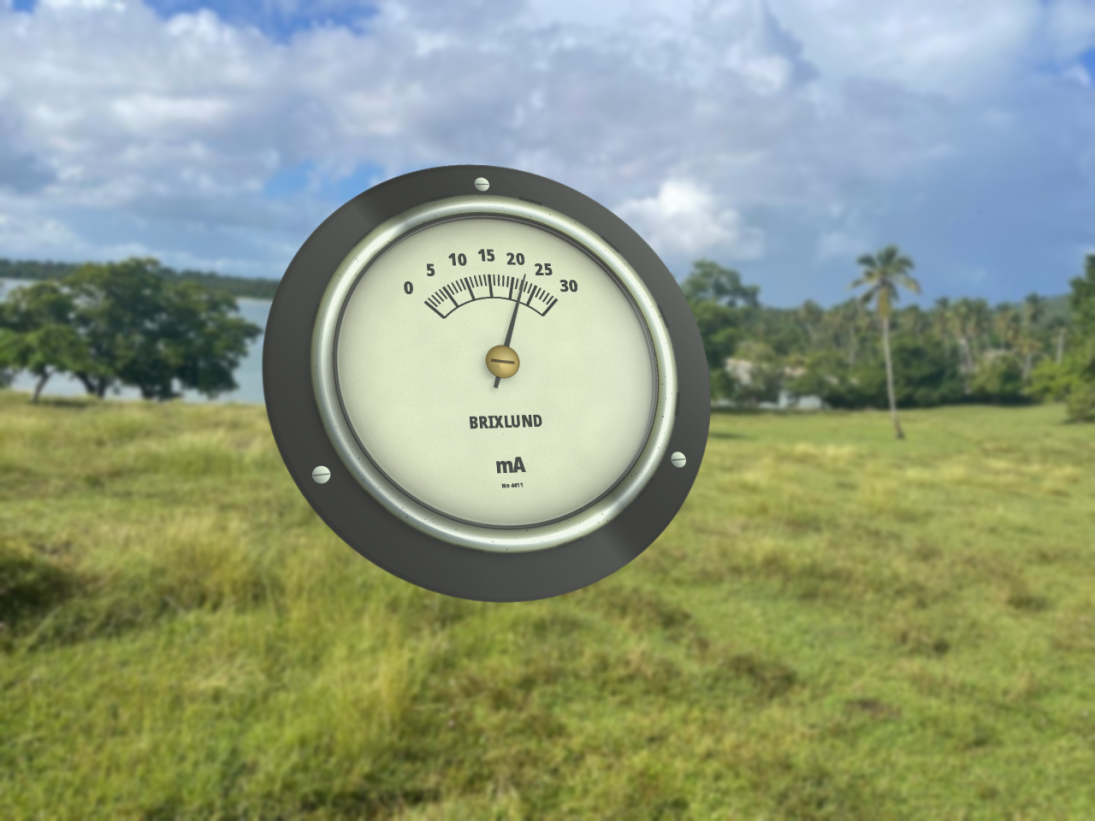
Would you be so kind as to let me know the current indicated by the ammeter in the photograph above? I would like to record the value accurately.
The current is 22 mA
